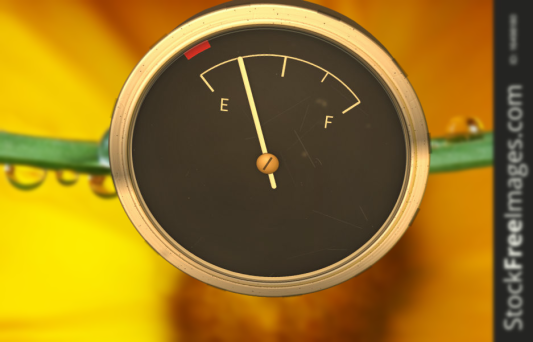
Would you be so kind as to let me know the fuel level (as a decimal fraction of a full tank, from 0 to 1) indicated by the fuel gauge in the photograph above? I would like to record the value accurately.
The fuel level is 0.25
